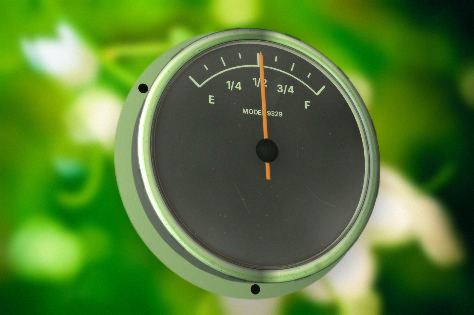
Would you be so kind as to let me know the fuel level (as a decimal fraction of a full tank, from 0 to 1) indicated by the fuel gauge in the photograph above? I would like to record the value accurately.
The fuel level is 0.5
